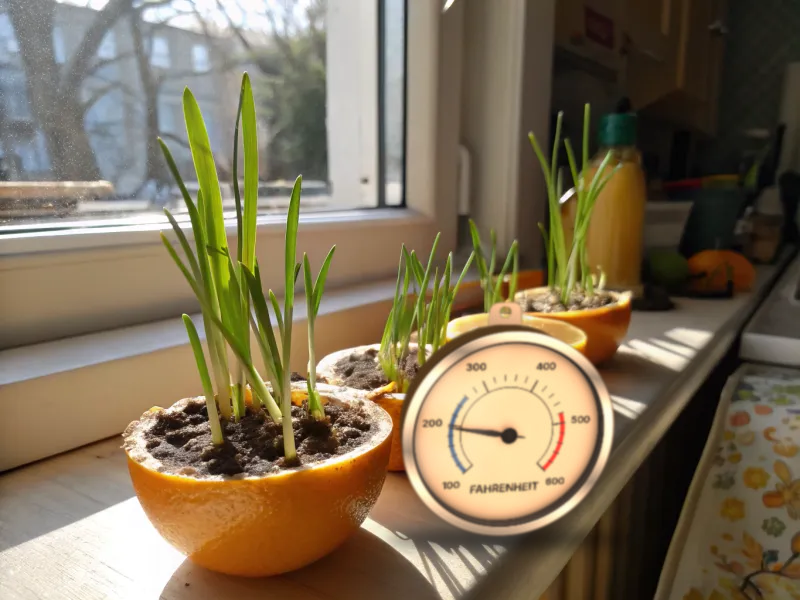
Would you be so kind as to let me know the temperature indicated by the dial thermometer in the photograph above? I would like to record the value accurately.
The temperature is 200 °F
